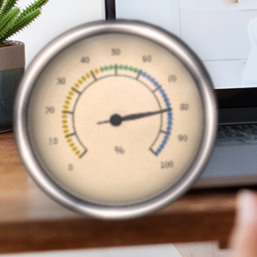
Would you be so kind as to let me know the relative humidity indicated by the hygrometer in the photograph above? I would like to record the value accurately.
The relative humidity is 80 %
